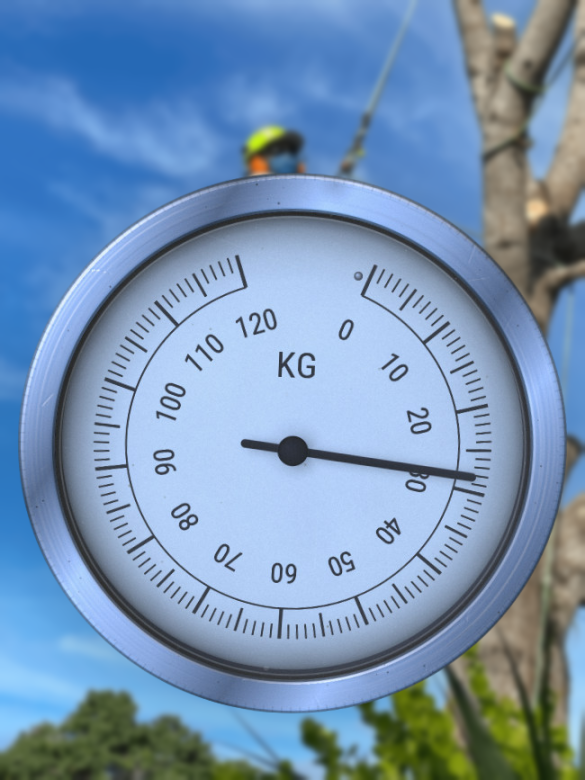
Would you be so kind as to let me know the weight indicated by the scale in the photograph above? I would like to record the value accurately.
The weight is 28 kg
